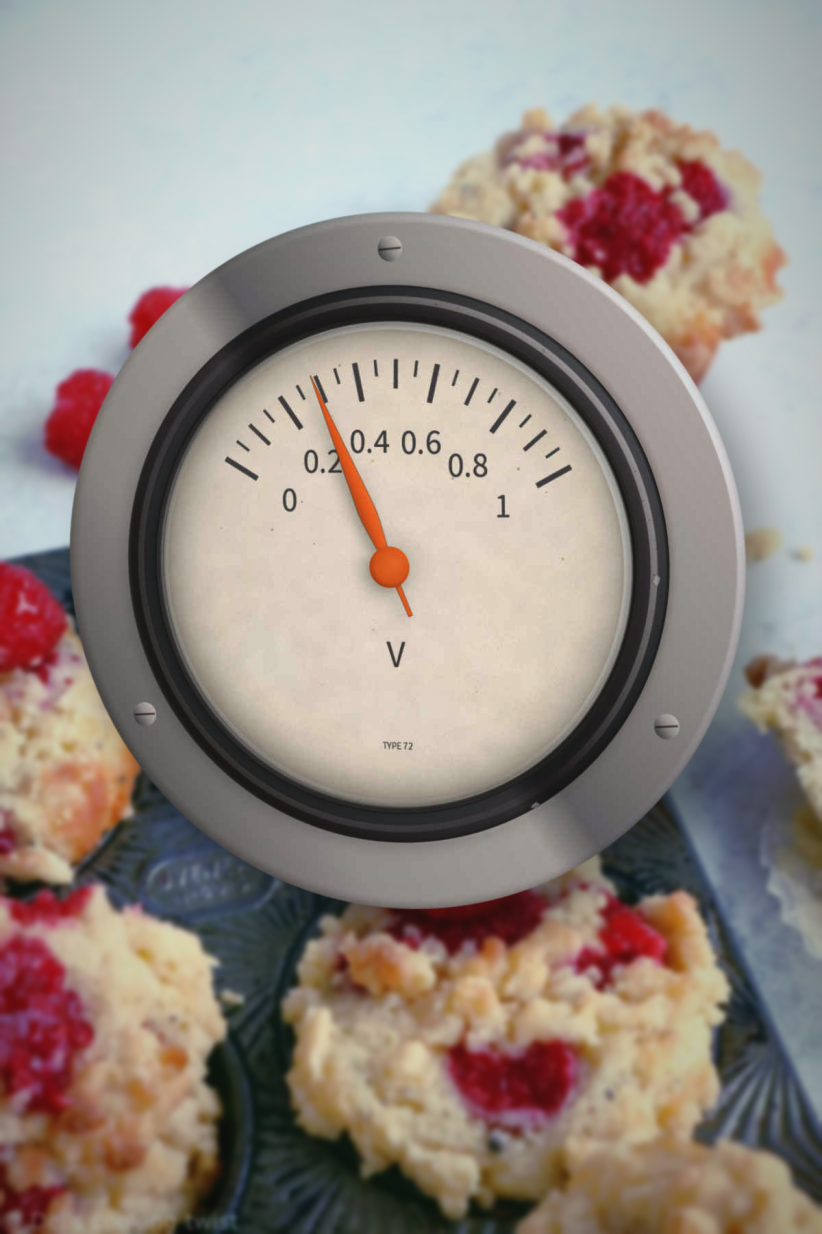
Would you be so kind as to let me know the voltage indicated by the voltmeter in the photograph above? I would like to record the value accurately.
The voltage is 0.3 V
